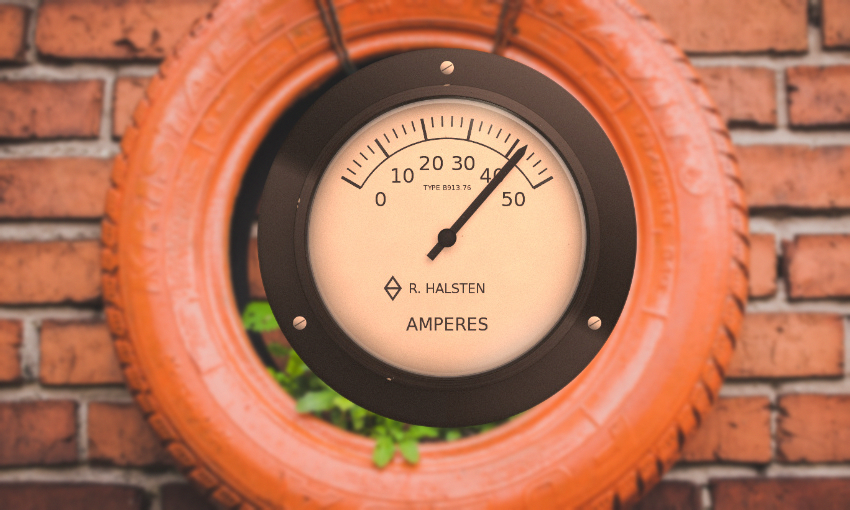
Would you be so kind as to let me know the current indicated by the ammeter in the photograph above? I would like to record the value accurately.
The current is 42 A
